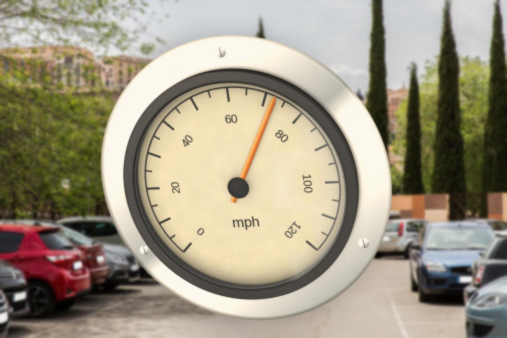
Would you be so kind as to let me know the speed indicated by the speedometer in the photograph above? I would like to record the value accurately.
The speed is 72.5 mph
